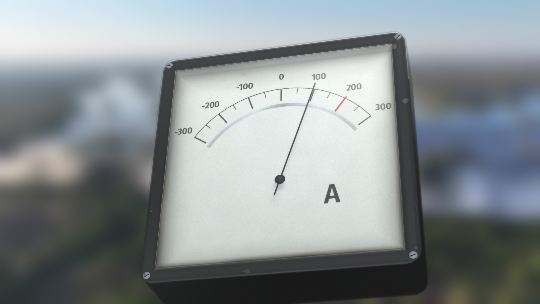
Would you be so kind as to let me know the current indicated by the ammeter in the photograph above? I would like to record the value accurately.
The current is 100 A
